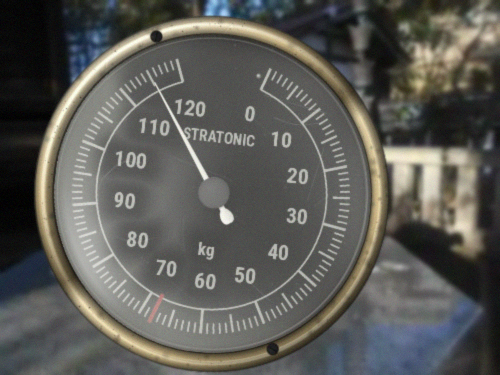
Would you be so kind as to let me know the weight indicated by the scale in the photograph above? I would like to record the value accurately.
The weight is 115 kg
